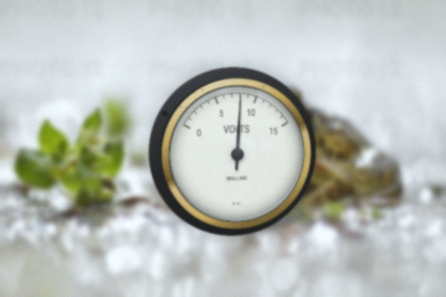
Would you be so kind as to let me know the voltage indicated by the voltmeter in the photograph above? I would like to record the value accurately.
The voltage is 8 V
